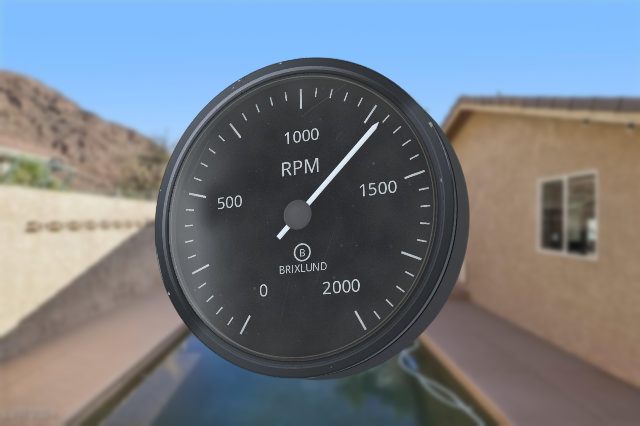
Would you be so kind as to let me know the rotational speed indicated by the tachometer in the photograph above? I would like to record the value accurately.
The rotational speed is 1300 rpm
